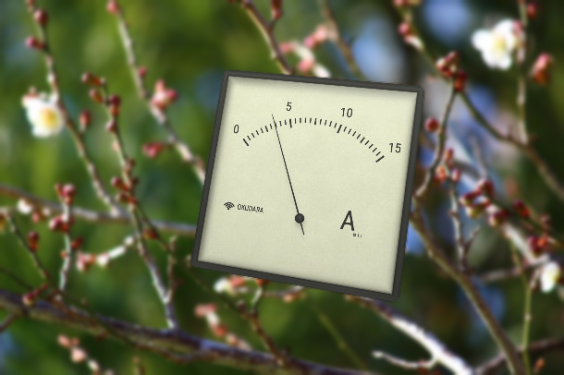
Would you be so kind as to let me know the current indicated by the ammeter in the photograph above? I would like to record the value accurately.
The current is 3.5 A
